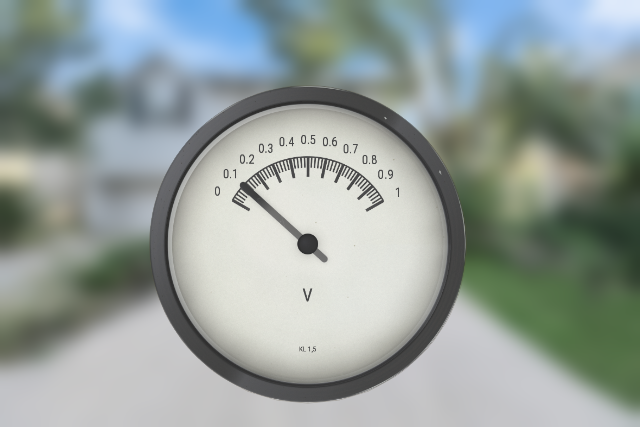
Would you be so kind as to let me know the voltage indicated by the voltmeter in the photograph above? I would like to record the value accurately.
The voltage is 0.1 V
